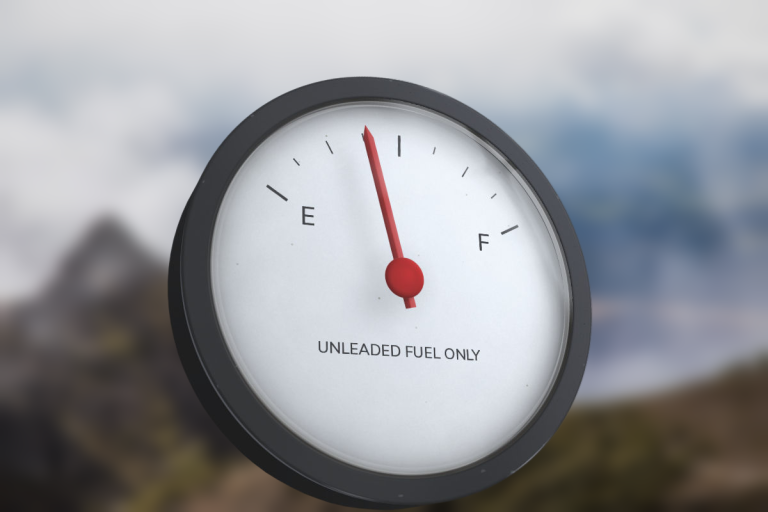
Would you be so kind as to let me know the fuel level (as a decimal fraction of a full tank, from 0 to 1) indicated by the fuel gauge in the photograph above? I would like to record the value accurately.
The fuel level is 0.375
